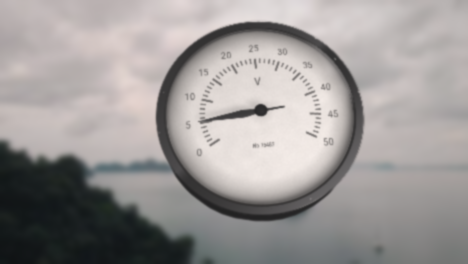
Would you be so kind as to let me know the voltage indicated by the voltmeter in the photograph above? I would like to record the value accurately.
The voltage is 5 V
